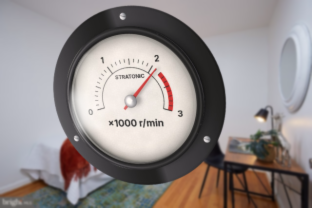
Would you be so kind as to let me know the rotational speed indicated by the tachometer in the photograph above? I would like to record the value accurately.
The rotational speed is 2100 rpm
